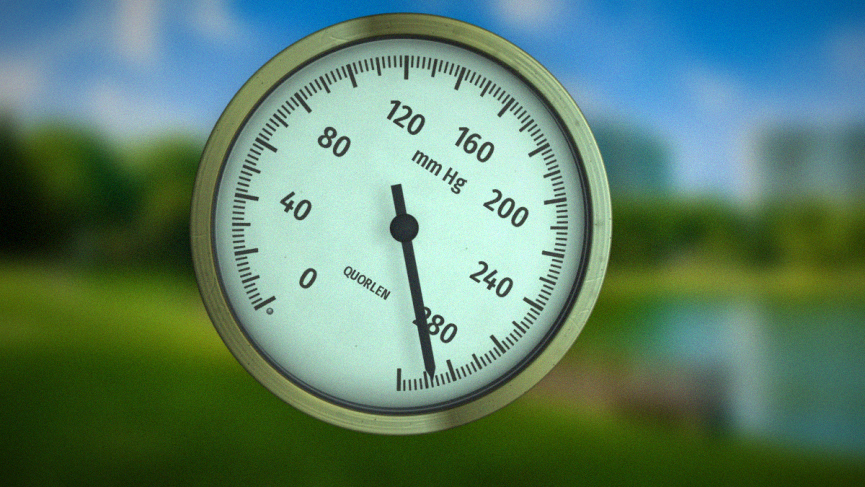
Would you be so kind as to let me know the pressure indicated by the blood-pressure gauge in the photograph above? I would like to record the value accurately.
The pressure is 288 mmHg
